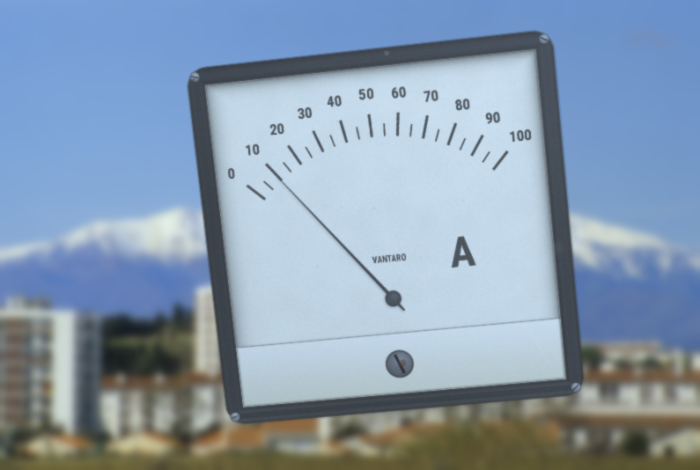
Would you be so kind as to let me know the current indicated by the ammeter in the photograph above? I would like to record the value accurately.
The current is 10 A
